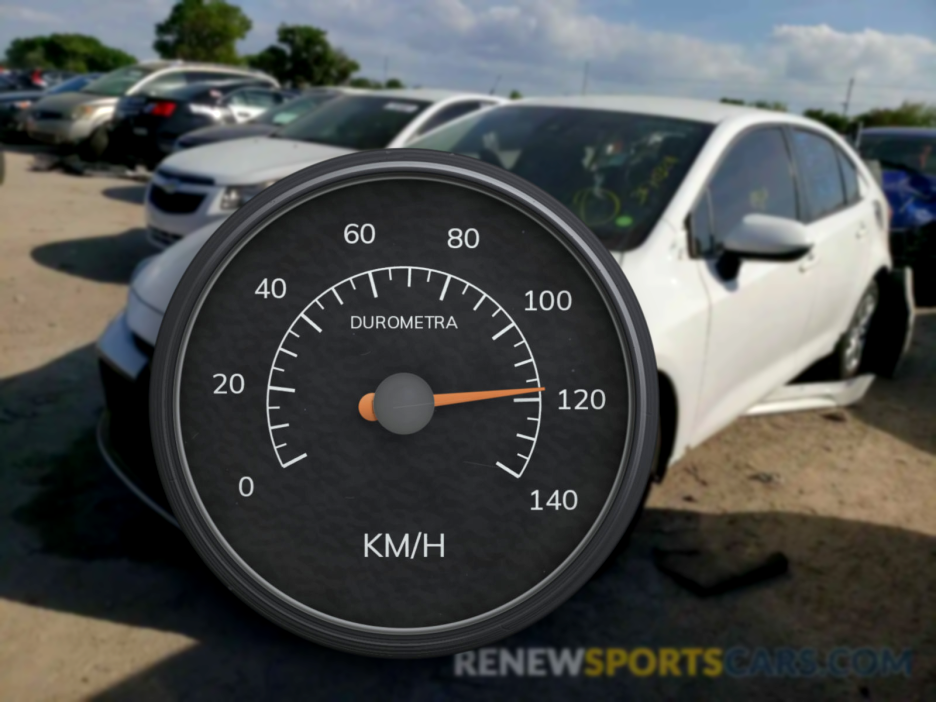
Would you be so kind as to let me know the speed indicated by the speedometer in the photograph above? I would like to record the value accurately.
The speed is 117.5 km/h
